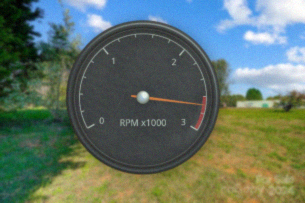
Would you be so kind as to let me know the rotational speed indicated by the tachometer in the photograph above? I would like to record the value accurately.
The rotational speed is 2700 rpm
